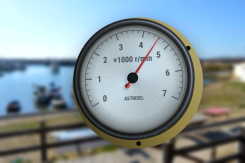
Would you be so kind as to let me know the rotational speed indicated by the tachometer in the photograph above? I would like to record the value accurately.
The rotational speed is 4600 rpm
